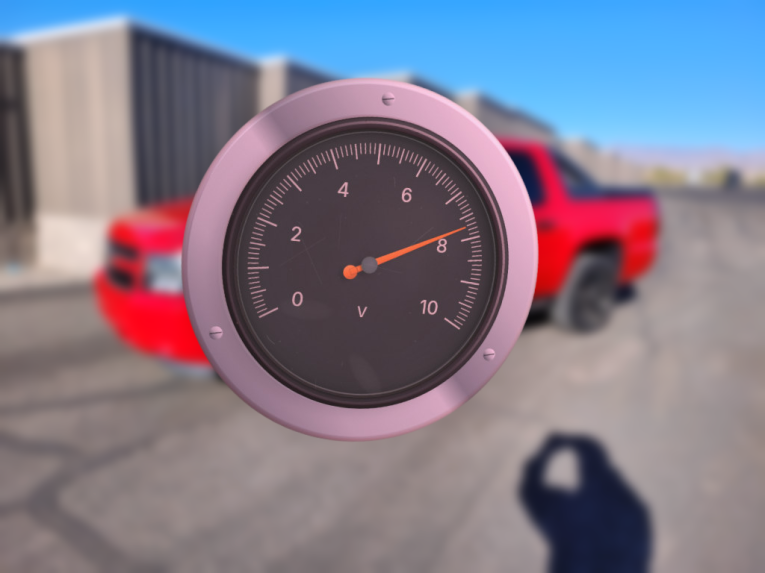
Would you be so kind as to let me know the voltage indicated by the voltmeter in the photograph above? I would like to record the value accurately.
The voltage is 7.7 V
